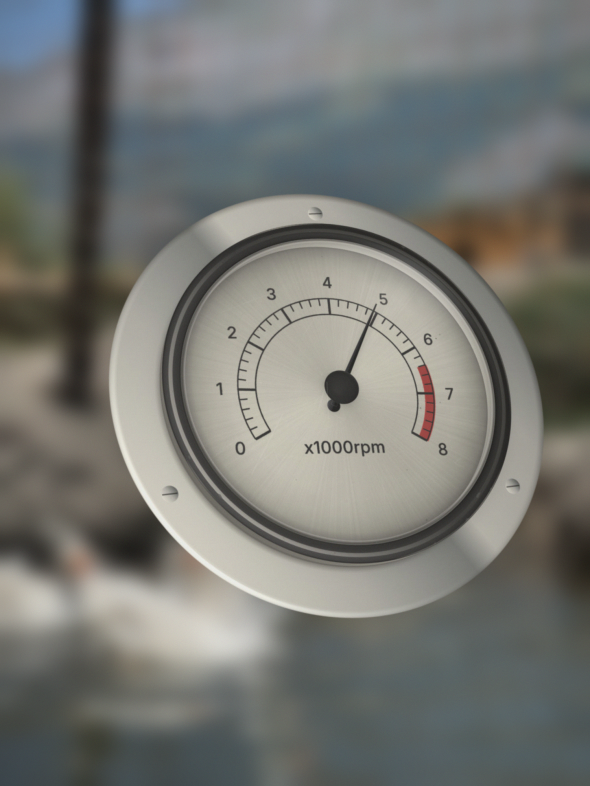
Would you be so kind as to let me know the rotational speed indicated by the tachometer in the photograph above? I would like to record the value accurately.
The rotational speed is 4900 rpm
